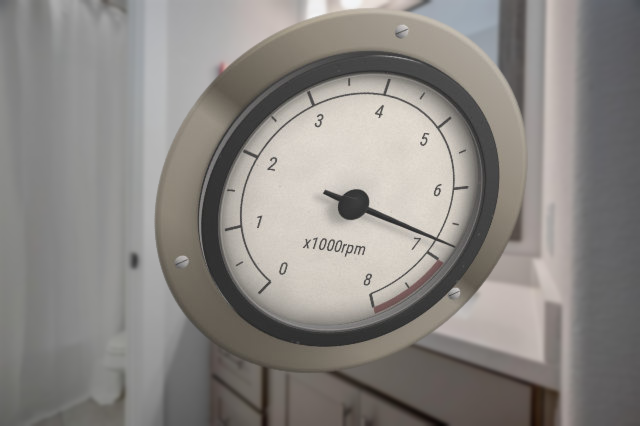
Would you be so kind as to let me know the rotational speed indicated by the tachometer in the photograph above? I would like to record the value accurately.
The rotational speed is 6750 rpm
